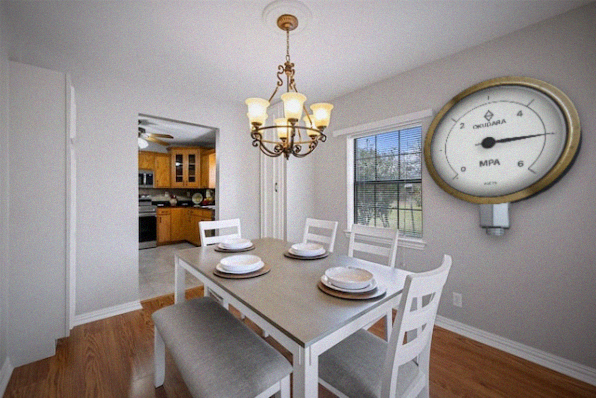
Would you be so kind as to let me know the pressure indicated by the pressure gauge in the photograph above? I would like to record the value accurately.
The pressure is 5 MPa
